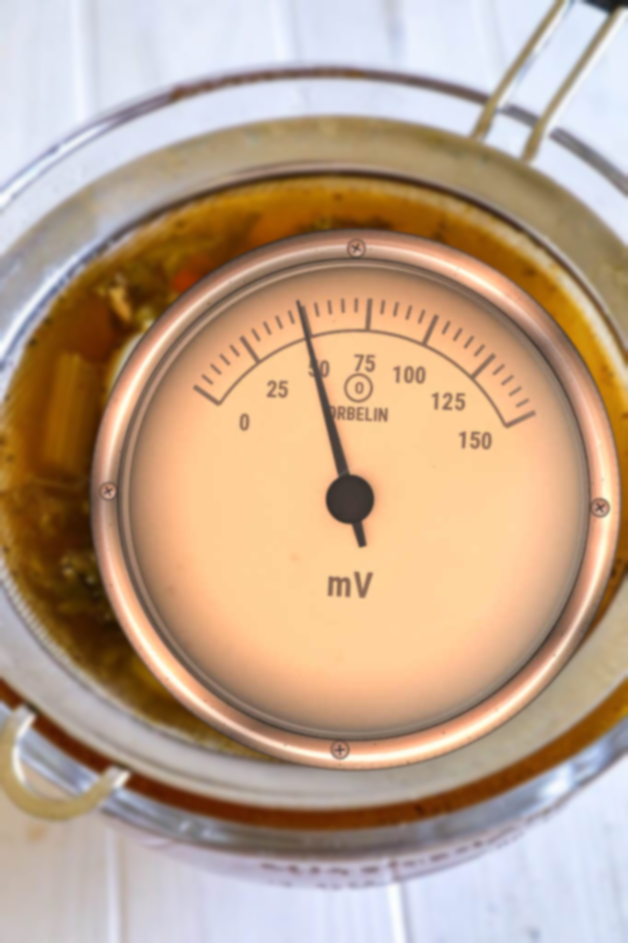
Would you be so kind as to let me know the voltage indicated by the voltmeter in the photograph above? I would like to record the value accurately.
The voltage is 50 mV
